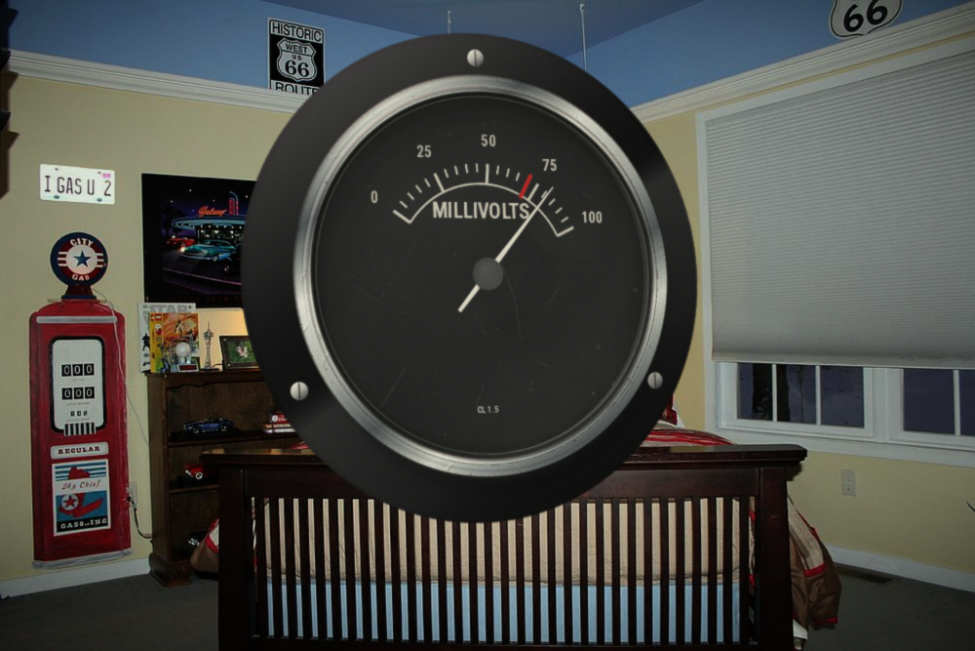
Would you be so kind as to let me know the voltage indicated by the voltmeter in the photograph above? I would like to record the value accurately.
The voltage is 80 mV
